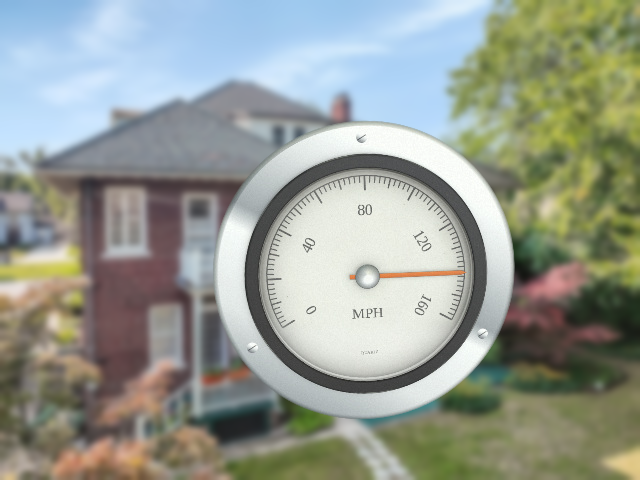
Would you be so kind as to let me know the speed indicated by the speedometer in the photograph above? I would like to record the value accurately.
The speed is 140 mph
